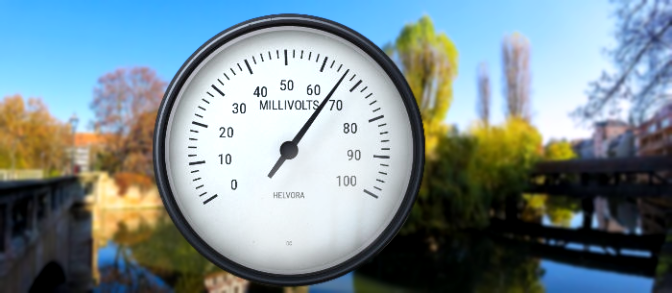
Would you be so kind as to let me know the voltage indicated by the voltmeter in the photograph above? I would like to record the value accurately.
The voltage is 66 mV
